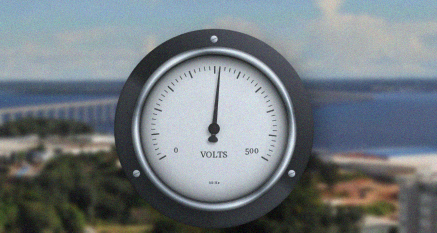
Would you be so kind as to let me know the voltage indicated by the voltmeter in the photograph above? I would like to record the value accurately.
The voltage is 260 V
